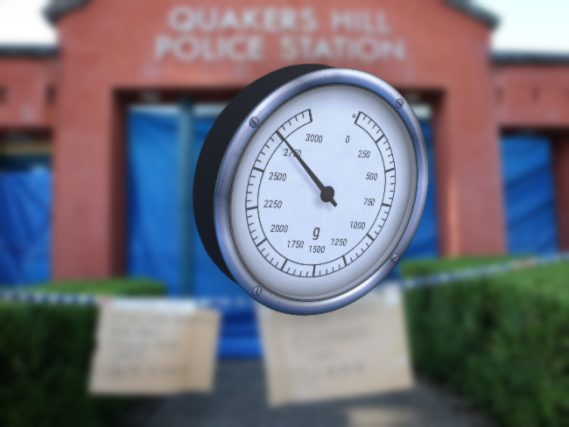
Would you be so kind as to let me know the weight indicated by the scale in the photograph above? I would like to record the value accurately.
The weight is 2750 g
